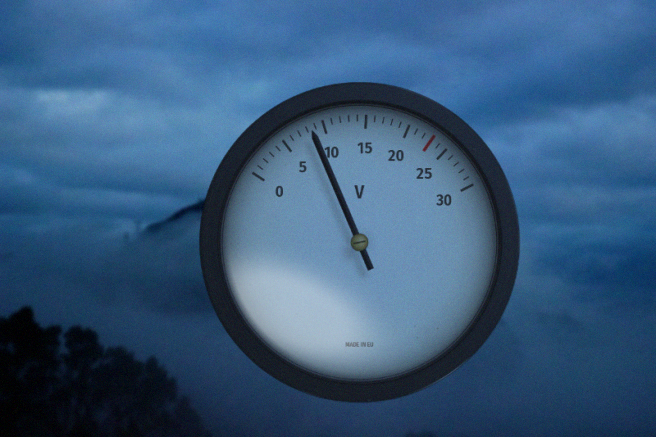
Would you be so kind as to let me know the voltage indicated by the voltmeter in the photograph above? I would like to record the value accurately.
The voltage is 8.5 V
